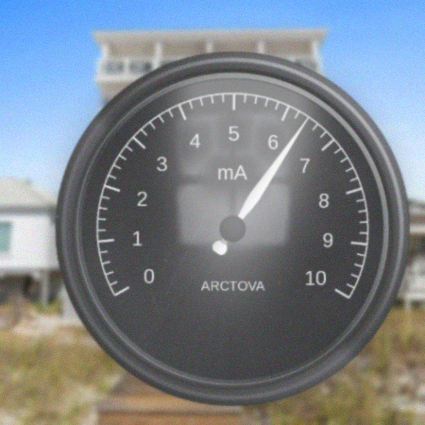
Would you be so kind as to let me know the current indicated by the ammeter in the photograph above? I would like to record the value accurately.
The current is 6.4 mA
